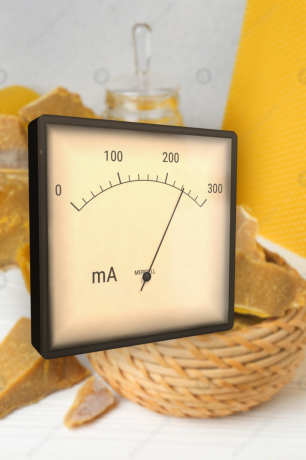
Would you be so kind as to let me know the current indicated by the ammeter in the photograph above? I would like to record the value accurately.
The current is 240 mA
